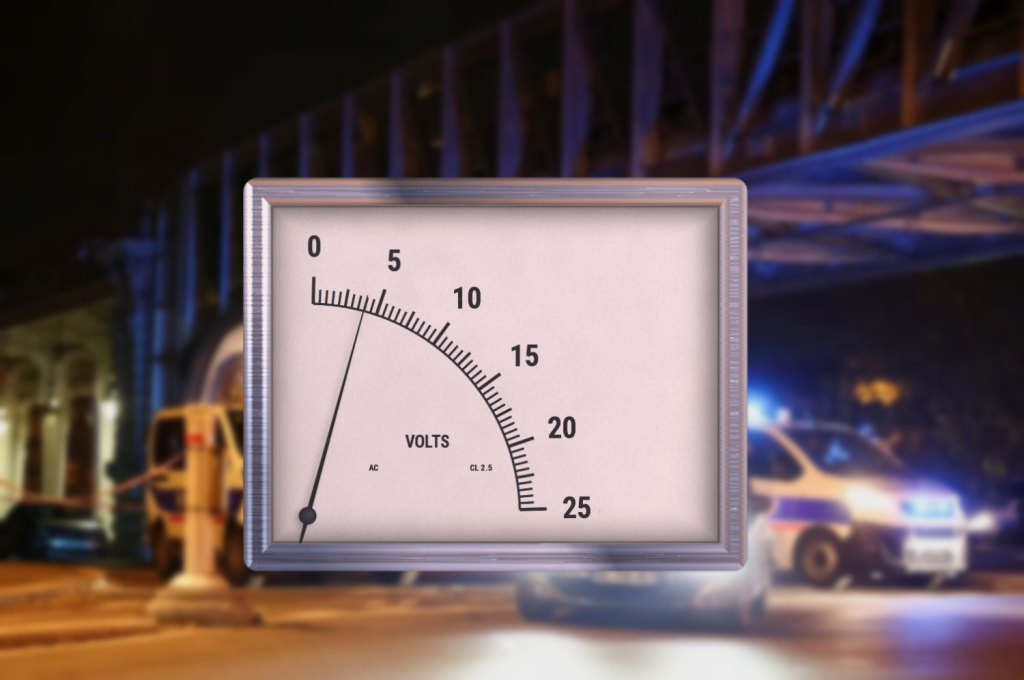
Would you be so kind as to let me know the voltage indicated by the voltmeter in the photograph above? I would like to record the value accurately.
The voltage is 4 V
